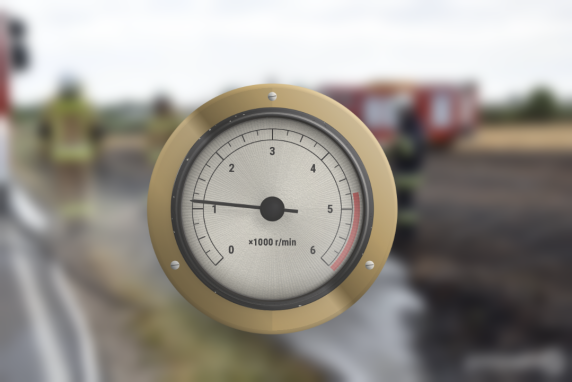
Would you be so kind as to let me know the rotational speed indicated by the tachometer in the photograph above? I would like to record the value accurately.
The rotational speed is 1125 rpm
